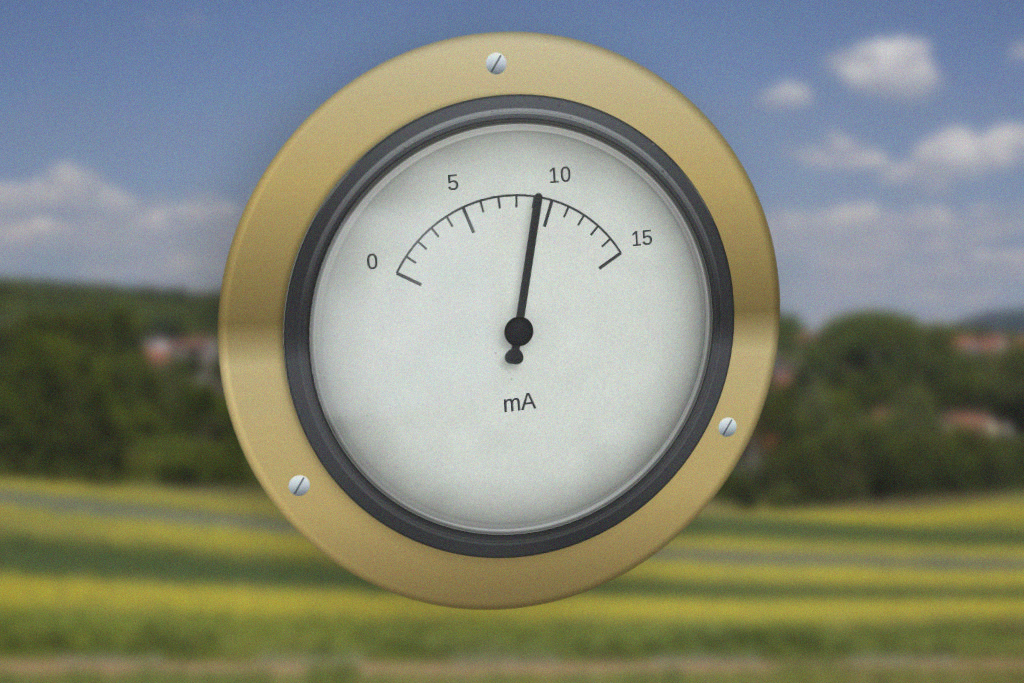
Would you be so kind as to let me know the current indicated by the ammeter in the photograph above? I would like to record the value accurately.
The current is 9 mA
